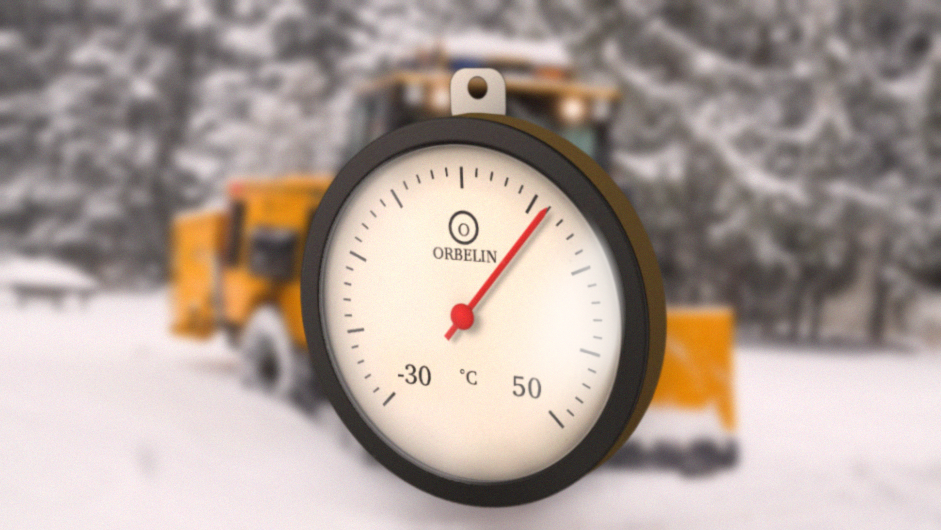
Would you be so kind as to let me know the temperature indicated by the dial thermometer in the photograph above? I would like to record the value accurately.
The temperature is 22 °C
